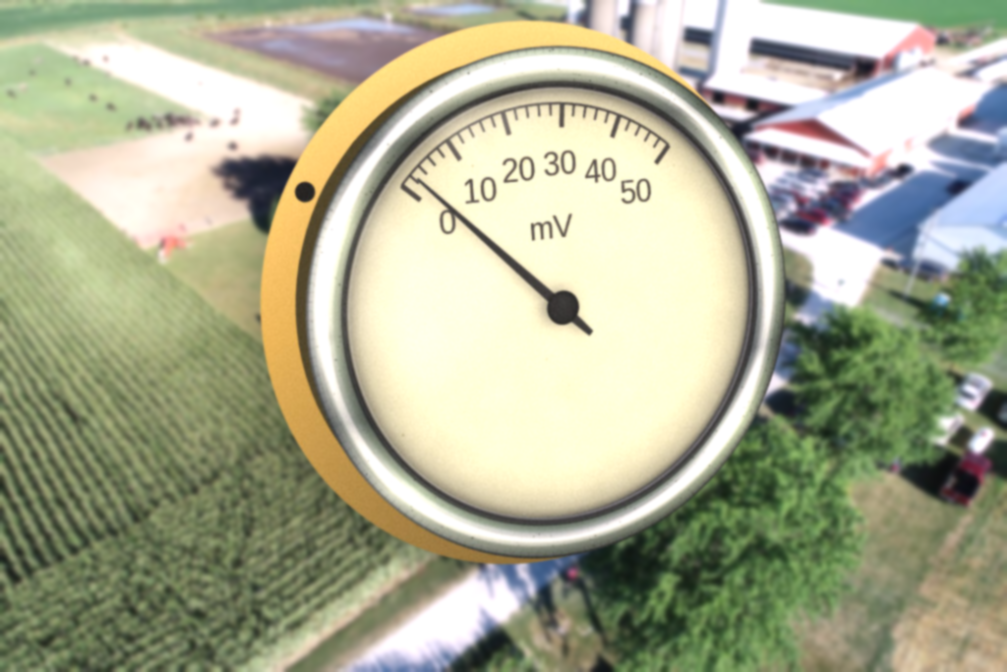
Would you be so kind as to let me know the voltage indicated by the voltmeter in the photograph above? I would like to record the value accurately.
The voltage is 2 mV
